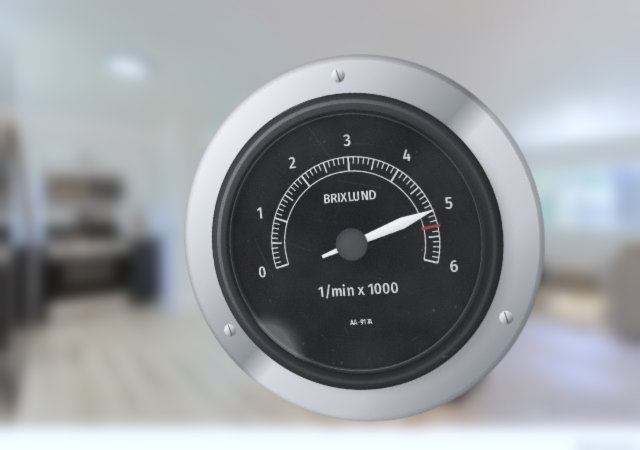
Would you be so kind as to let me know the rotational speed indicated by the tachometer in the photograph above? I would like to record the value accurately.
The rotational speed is 5000 rpm
